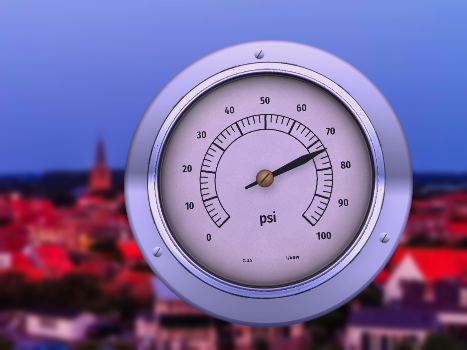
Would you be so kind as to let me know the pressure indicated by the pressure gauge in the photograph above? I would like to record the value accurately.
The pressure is 74 psi
